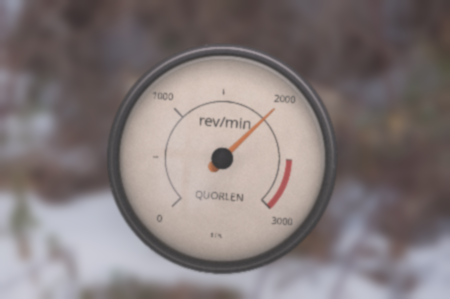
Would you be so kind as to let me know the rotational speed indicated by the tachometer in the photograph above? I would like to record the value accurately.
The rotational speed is 2000 rpm
